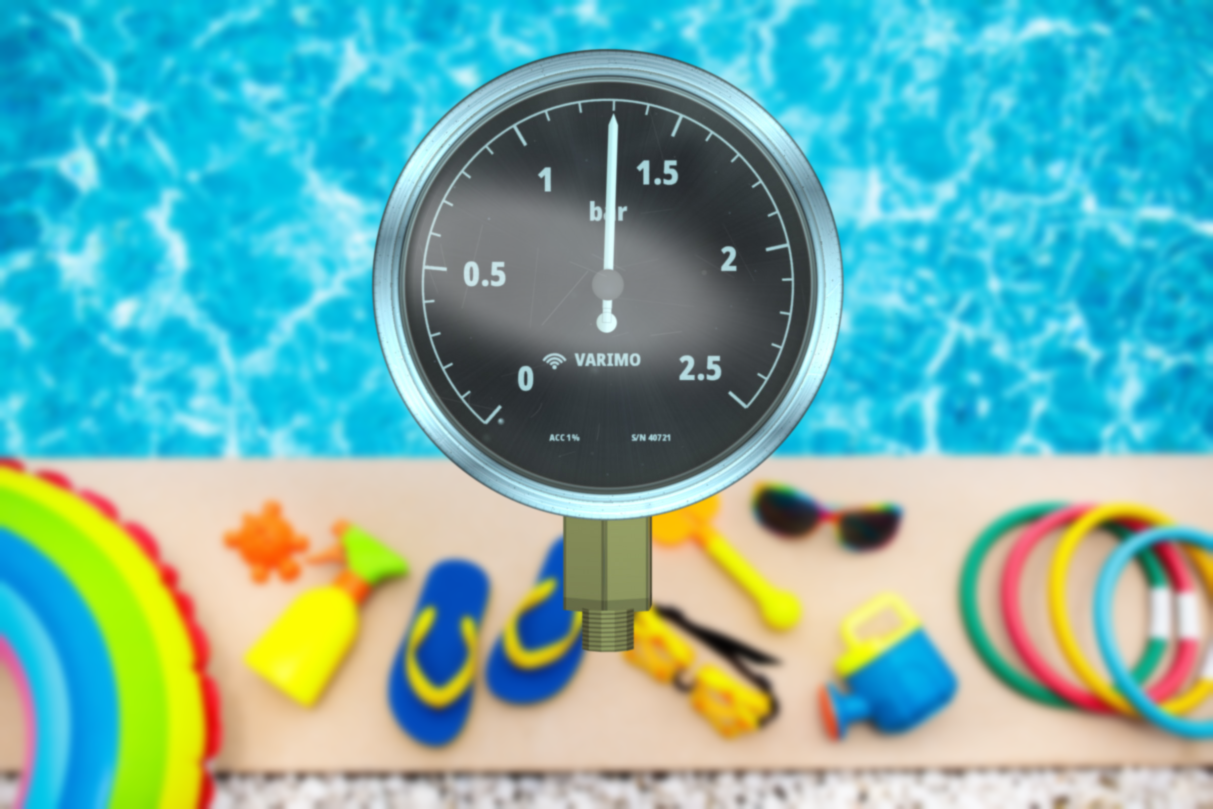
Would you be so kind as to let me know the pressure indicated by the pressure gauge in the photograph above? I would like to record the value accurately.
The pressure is 1.3 bar
